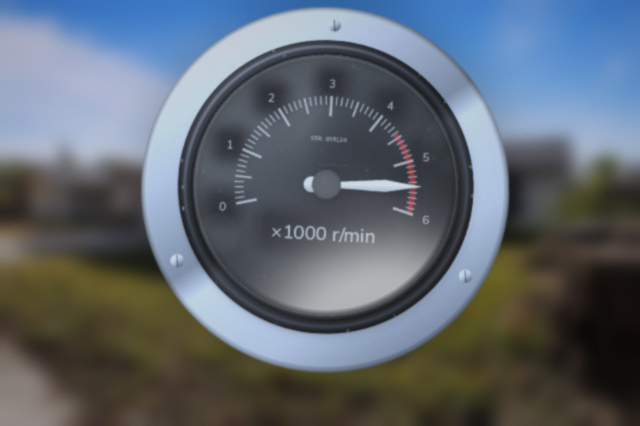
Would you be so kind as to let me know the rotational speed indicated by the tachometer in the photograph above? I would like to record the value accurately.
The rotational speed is 5500 rpm
